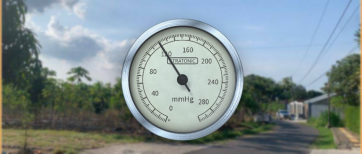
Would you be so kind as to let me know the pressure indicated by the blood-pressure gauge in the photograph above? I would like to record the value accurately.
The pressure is 120 mmHg
